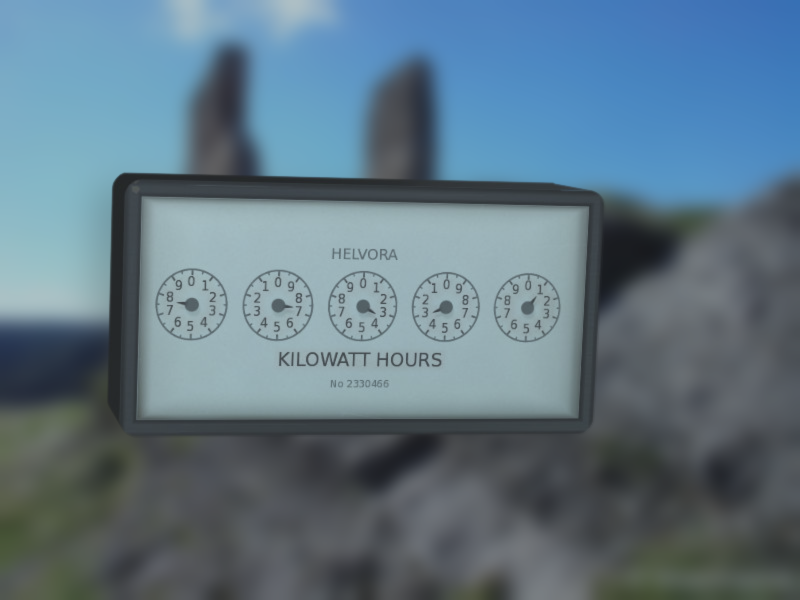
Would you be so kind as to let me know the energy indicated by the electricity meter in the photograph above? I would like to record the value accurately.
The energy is 77331 kWh
